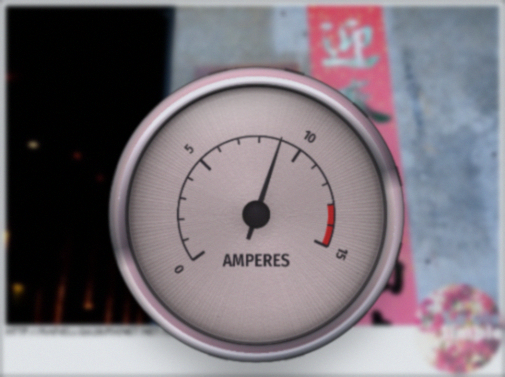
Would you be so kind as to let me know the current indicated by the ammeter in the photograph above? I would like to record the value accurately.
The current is 9 A
